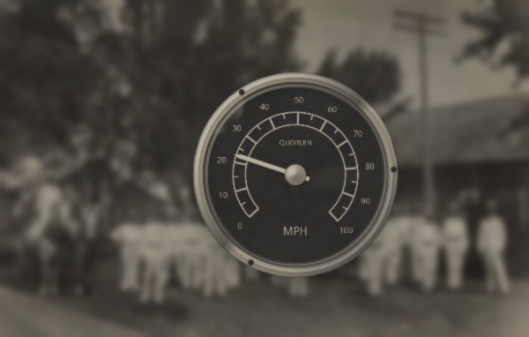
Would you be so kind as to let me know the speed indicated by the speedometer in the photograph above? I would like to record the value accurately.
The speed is 22.5 mph
